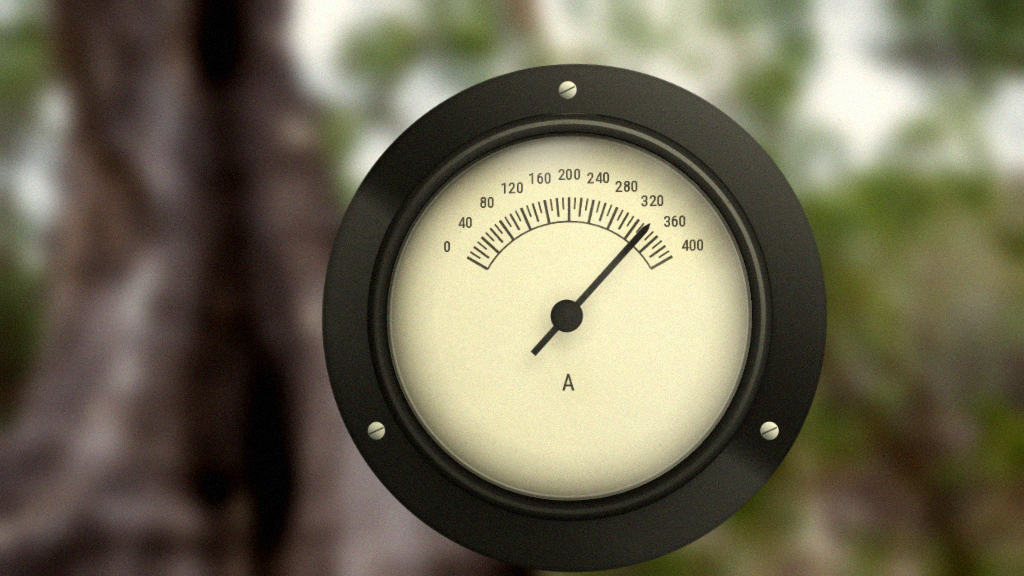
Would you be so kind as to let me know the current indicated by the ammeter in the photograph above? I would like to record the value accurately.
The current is 340 A
